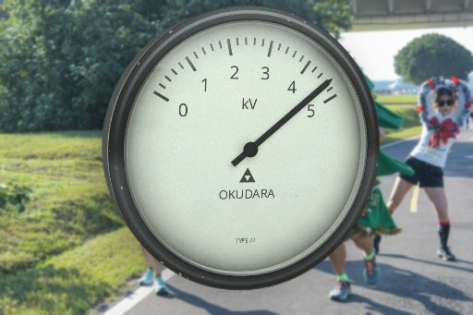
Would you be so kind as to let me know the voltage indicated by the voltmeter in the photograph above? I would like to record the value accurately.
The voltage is 4.6 kV
